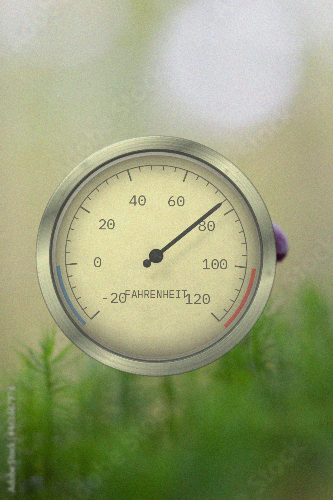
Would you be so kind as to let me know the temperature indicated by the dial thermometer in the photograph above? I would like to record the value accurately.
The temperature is 76 °F
